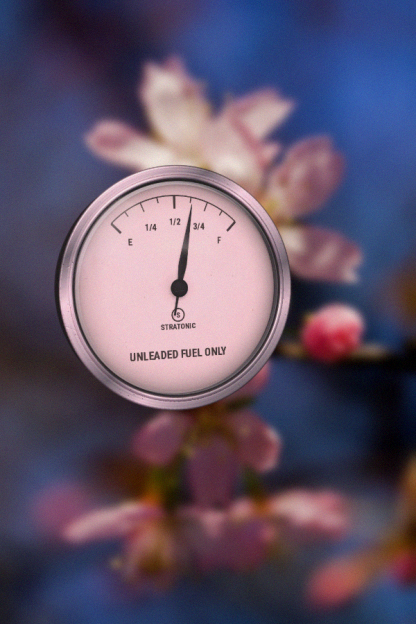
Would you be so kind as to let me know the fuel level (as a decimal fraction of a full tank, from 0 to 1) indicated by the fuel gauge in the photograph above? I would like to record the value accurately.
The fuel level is 0.625
